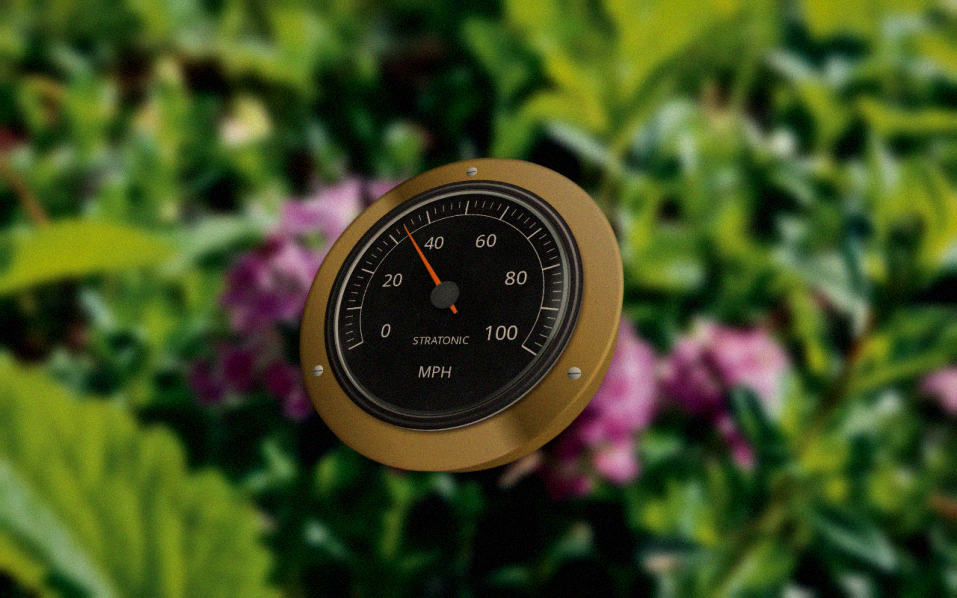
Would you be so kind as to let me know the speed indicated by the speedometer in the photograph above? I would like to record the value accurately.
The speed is 34 mph
